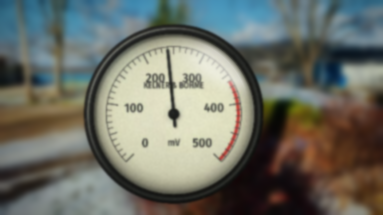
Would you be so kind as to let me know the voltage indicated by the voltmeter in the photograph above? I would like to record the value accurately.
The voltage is 240 mV
